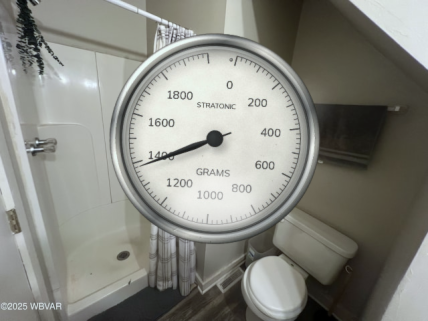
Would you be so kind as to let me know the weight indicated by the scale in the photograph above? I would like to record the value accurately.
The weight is 1380 g
